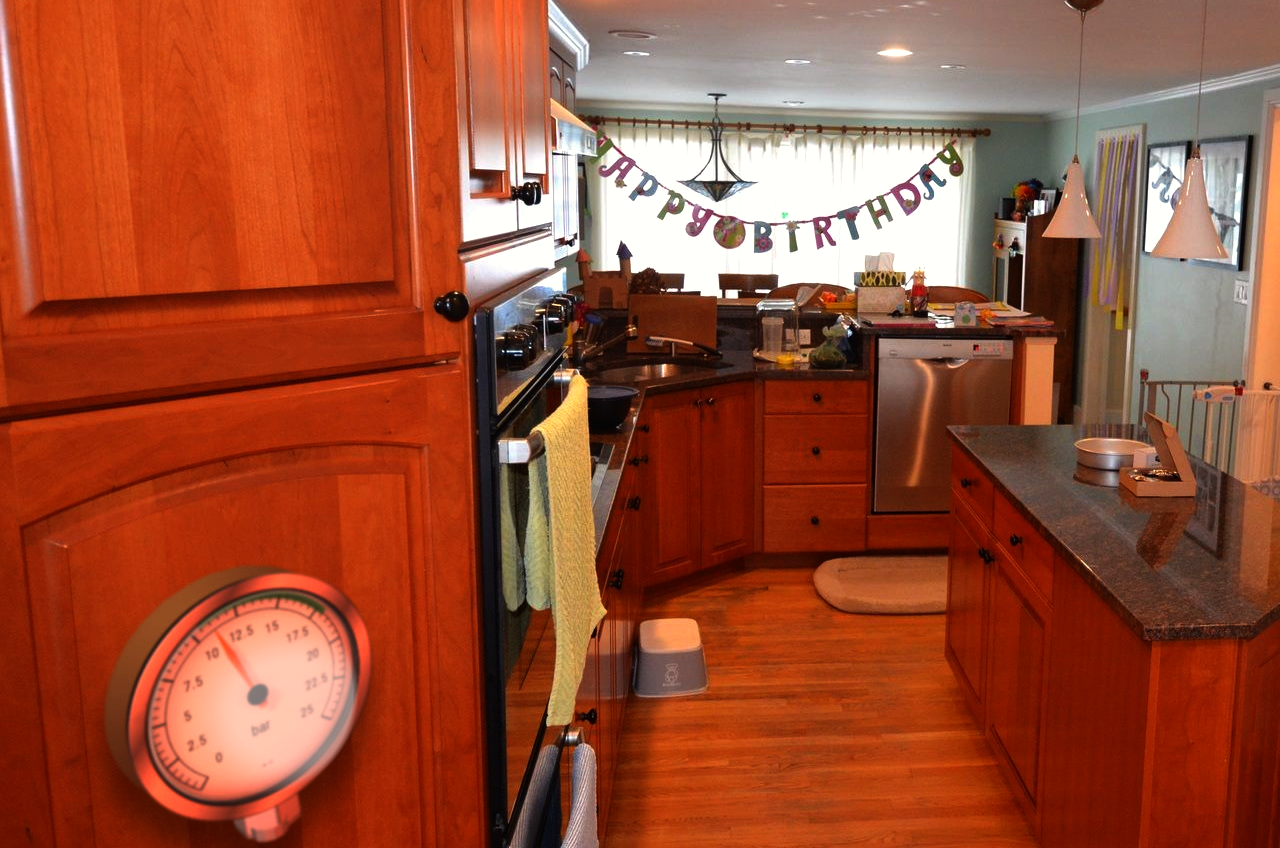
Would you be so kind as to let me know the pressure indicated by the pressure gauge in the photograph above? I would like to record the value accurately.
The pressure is 11 bar
